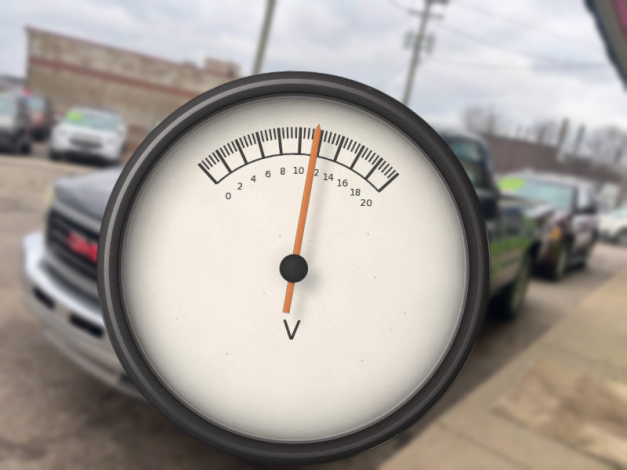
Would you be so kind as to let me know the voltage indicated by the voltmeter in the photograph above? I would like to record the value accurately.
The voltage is 11.6 V
